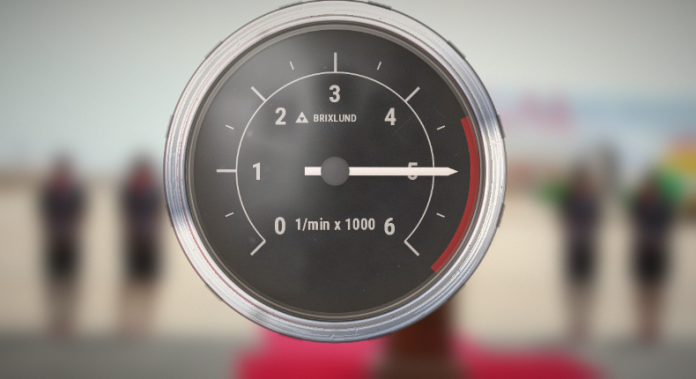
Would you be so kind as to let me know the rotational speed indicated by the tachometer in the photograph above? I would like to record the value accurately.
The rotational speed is 5000 rpm
